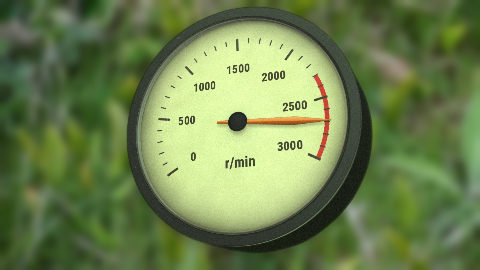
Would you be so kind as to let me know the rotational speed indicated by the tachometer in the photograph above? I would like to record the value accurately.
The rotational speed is 2700 rpm
